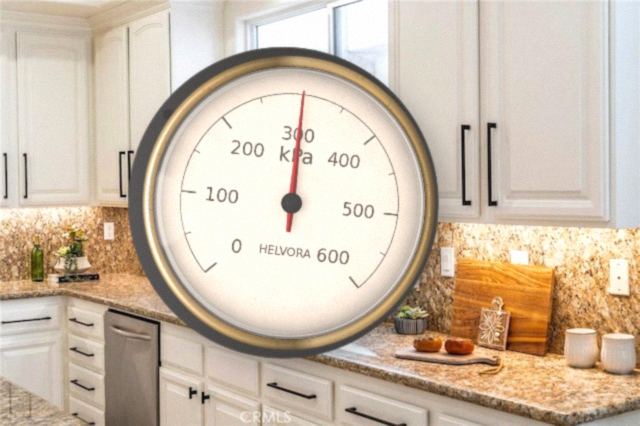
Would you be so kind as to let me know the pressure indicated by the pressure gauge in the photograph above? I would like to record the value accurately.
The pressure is 300 kPa
